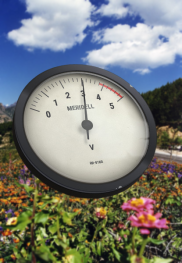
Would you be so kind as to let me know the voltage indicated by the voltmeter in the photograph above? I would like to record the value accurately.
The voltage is 3 V
